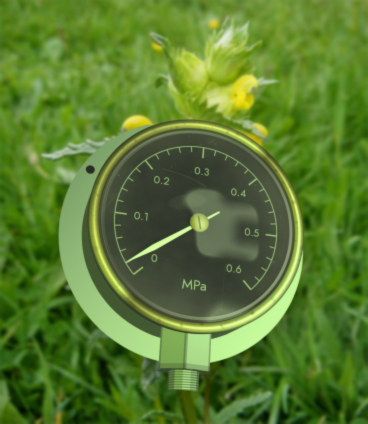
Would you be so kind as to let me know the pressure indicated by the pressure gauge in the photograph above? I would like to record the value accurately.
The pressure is 0.02 MPa
